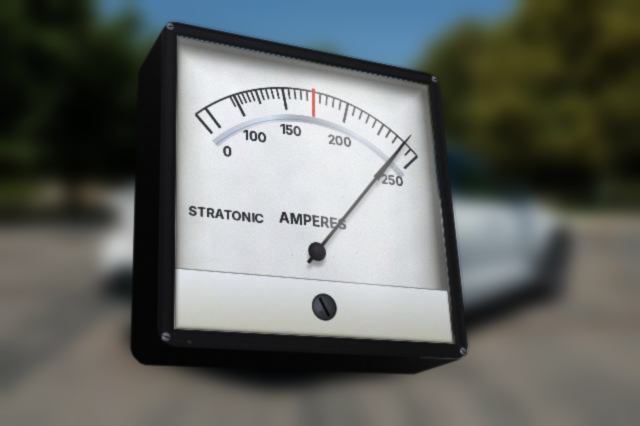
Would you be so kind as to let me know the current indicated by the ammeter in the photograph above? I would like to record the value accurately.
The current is 240 A
